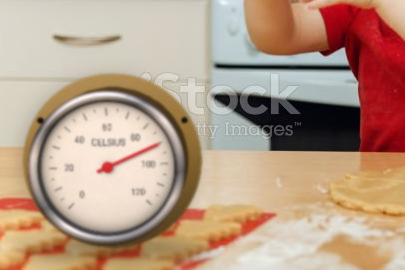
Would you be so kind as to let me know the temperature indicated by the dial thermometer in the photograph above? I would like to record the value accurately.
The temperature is 90 °C
